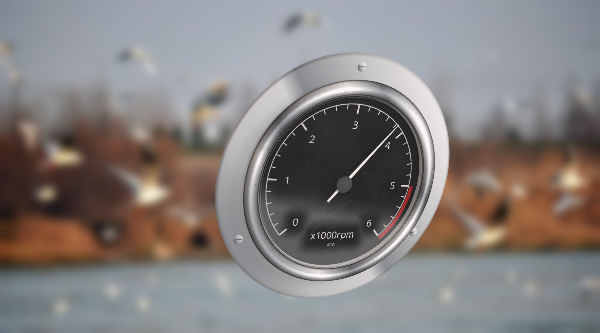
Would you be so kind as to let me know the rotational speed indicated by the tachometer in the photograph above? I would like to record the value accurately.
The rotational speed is 3800 rpm
